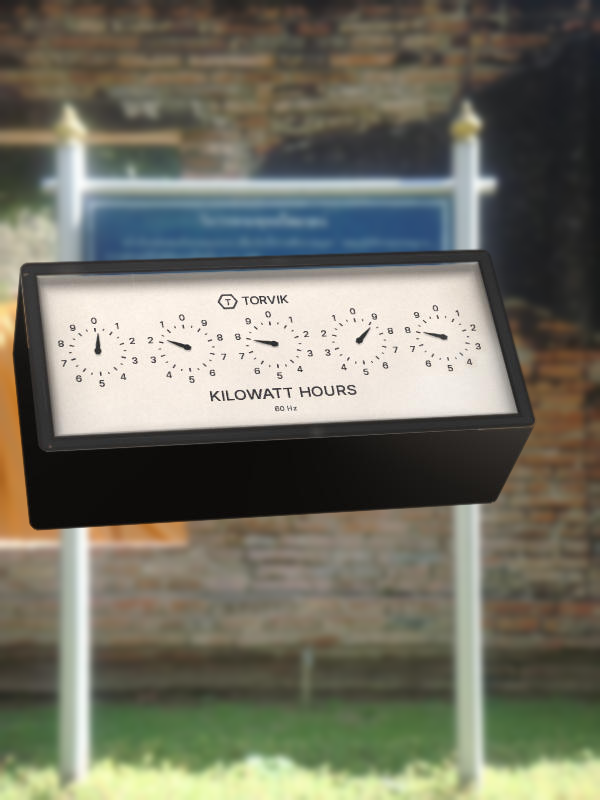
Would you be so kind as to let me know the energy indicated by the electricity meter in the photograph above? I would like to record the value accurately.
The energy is 1788 kWh
